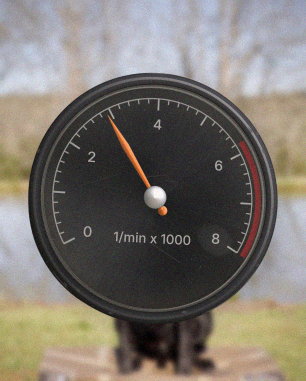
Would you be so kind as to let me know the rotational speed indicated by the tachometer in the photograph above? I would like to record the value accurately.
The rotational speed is 2900 rpm
